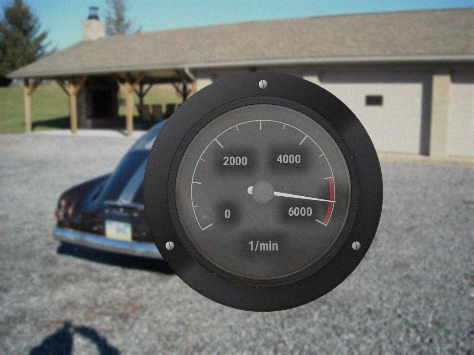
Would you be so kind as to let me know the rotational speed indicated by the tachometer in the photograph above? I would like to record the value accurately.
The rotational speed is 5500 rpm
